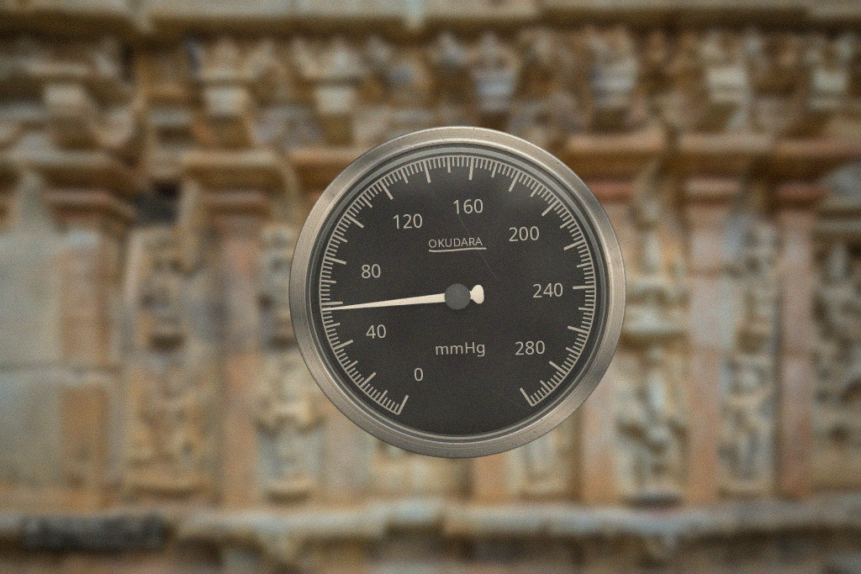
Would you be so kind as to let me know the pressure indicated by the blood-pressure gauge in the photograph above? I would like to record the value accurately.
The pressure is 58 mmHg
